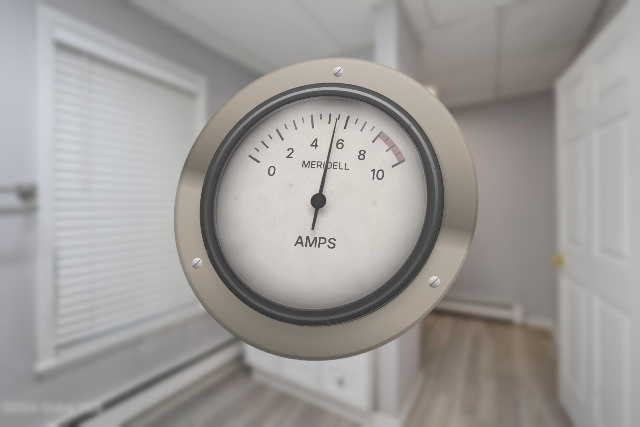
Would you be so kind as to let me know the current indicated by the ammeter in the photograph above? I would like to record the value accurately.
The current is 5.5 A
